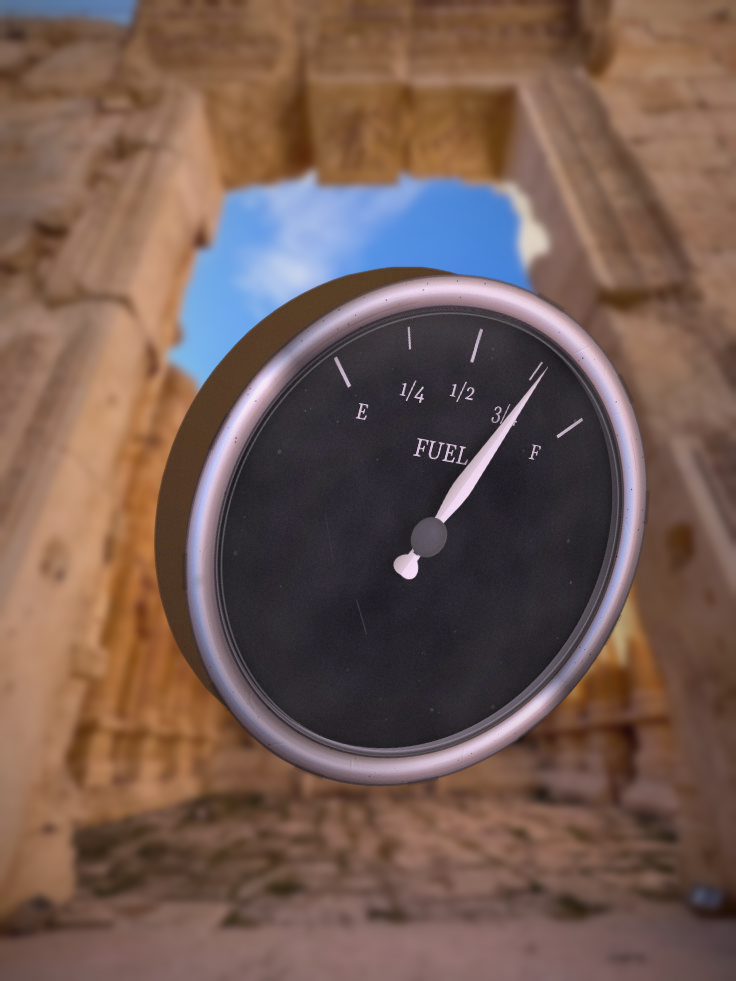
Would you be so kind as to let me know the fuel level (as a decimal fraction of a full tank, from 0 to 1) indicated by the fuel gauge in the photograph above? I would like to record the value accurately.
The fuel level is 0.75
